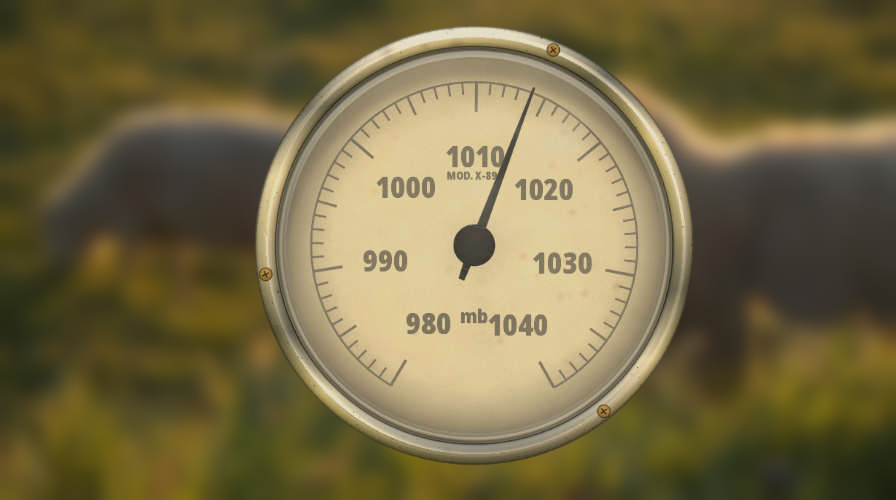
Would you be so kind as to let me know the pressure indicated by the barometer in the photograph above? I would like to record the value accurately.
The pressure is 1014 mbar
